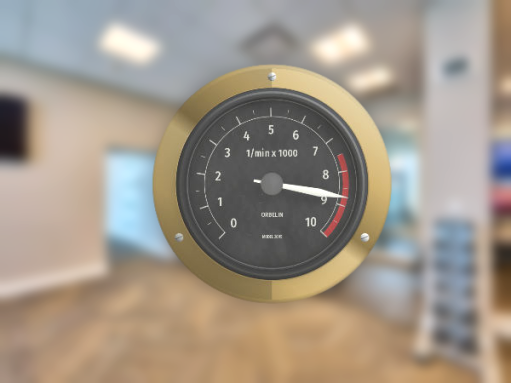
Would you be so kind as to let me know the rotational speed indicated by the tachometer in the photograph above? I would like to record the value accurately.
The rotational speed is 8750 rpm
